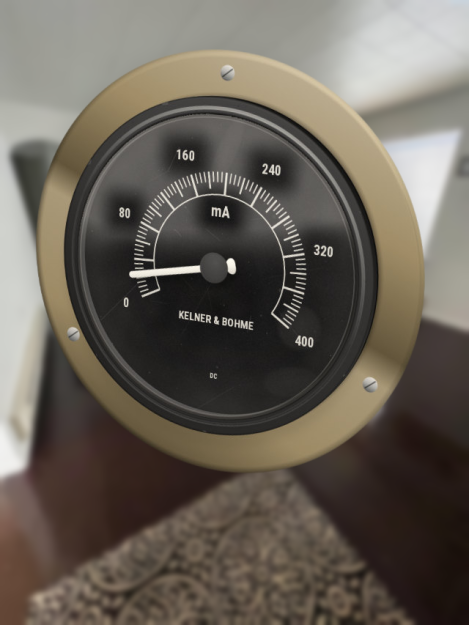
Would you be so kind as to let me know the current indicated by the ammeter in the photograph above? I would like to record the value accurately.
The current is 25 mA
